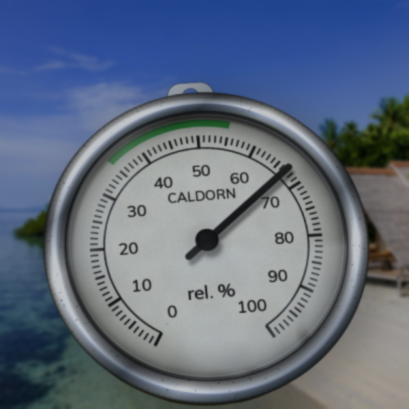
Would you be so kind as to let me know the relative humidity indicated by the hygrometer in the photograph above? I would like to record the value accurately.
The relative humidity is 67 %
